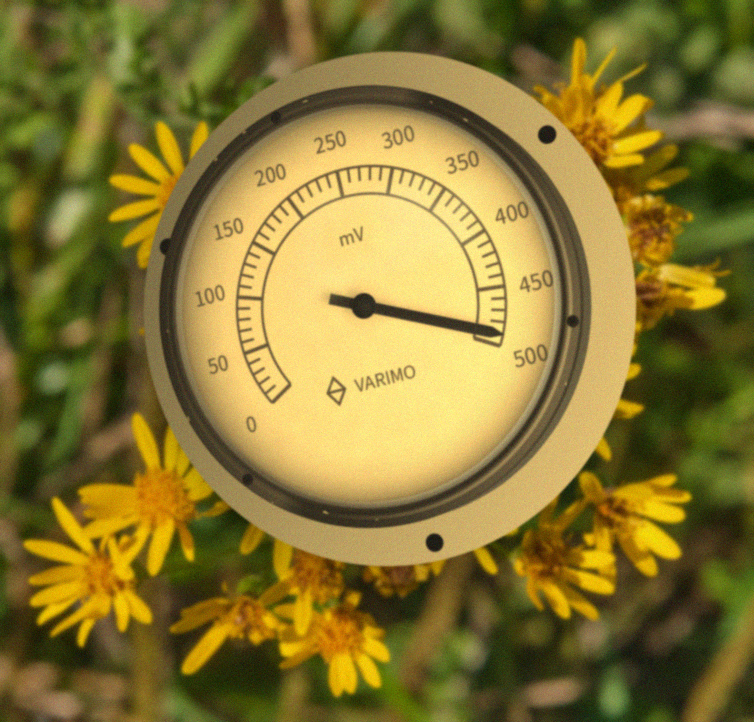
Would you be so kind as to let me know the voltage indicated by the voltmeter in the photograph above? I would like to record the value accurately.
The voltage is 490 mV
